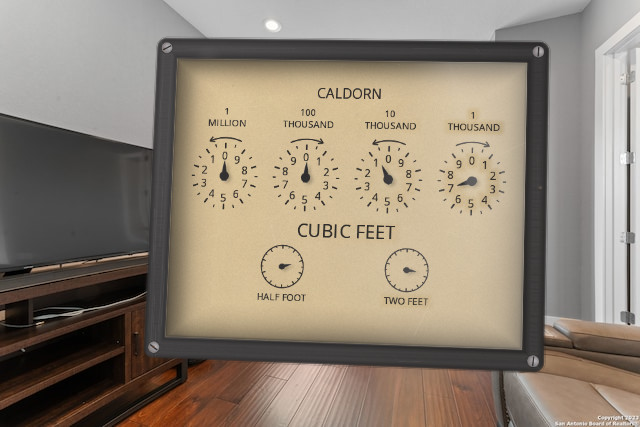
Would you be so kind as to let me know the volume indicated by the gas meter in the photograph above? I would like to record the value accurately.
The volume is 700 ft³
